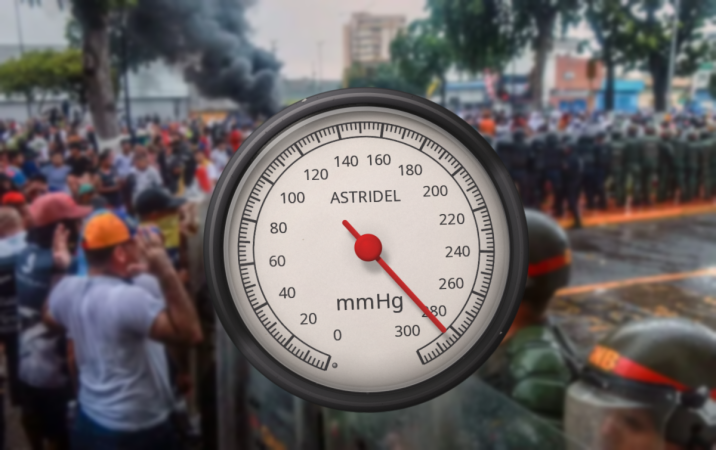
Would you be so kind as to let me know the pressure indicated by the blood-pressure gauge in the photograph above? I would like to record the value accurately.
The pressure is 284 mmHg
